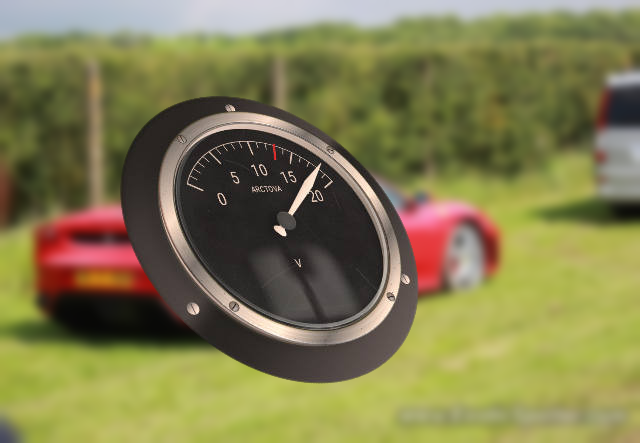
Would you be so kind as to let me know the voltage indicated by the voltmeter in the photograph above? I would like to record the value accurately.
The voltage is 18 V
